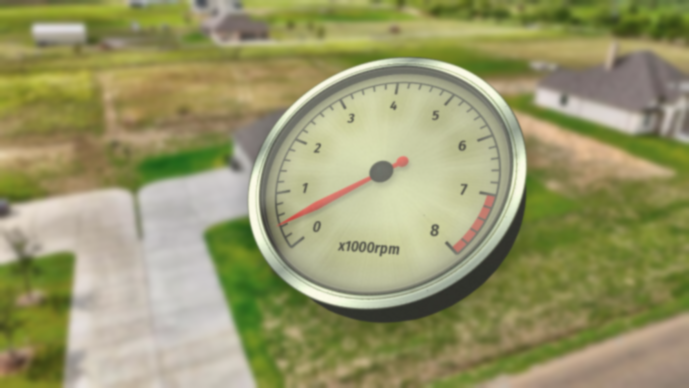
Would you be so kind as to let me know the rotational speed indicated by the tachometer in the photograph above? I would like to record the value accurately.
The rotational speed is 400 rpm
